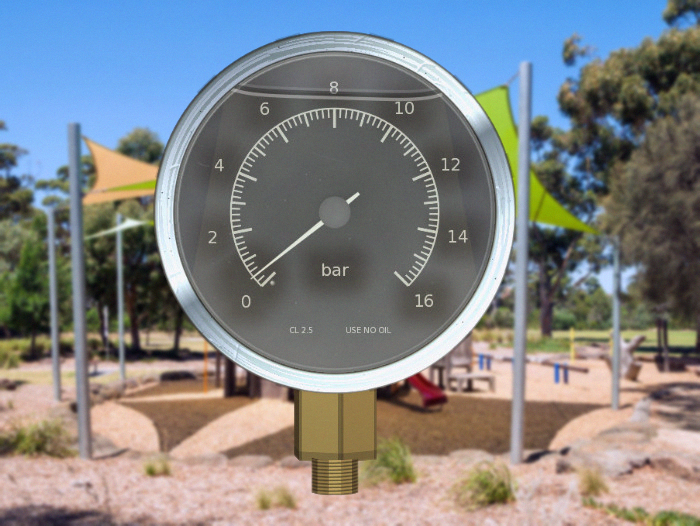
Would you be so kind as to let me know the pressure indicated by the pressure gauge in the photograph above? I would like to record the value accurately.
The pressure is 0.4 bar
